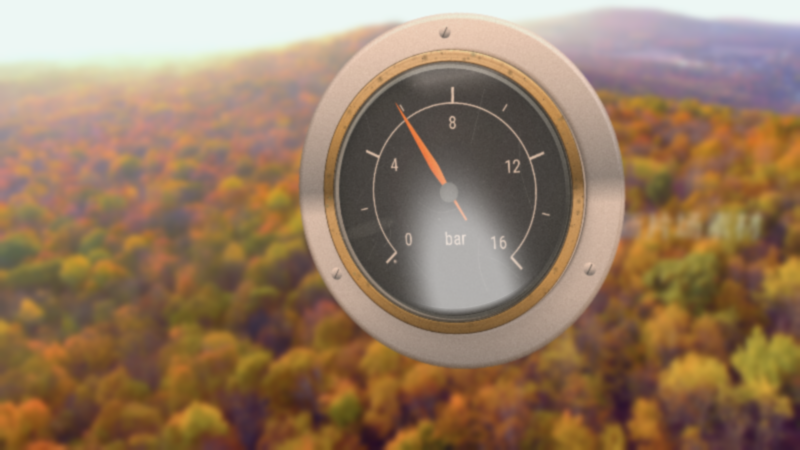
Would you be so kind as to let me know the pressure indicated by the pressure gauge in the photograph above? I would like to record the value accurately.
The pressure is 6 bar
